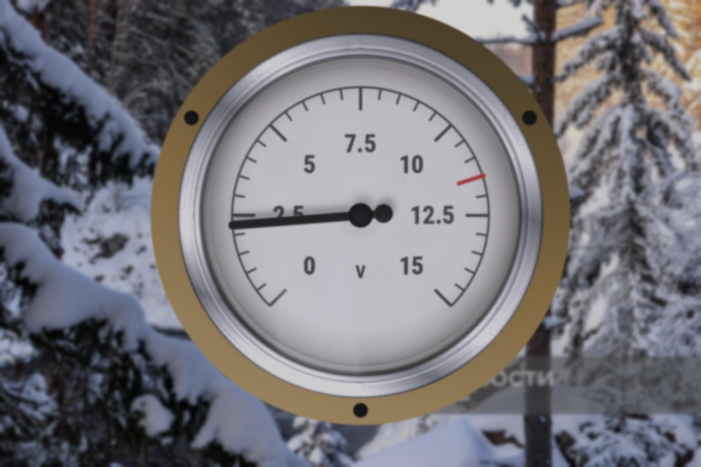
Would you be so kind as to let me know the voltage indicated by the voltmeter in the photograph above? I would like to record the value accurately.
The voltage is 2.25 V
